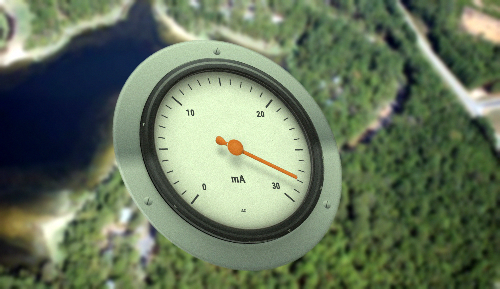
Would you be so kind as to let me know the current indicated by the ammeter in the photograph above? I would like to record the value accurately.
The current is 28 mA
